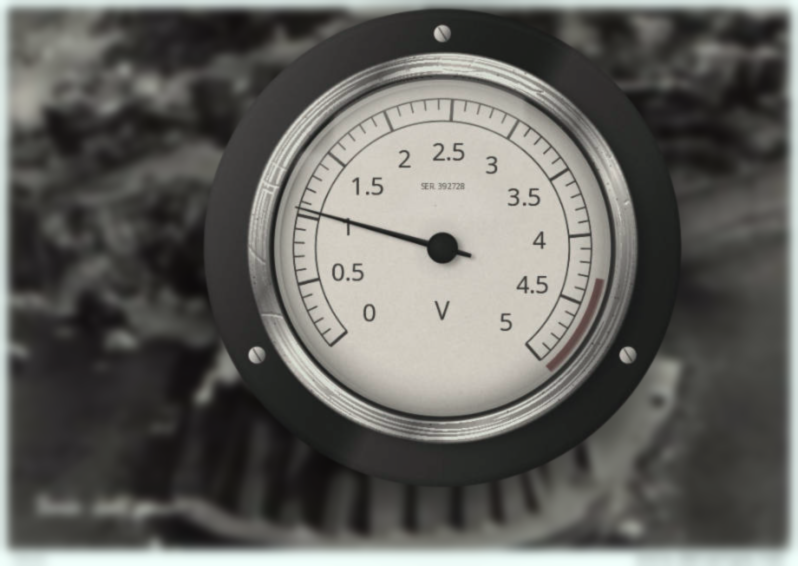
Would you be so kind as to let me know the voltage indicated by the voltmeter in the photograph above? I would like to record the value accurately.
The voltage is 1.05 V
